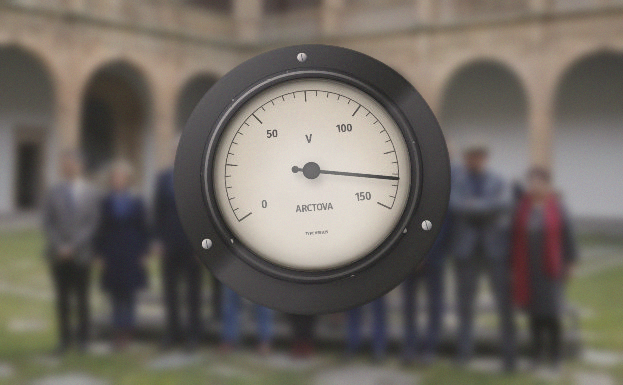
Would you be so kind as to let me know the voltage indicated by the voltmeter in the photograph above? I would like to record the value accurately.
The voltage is 137.5 V
